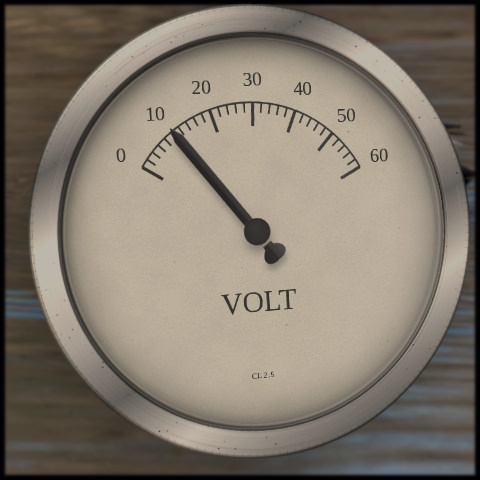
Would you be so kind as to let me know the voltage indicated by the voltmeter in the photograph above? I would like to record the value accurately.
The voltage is 10 V
